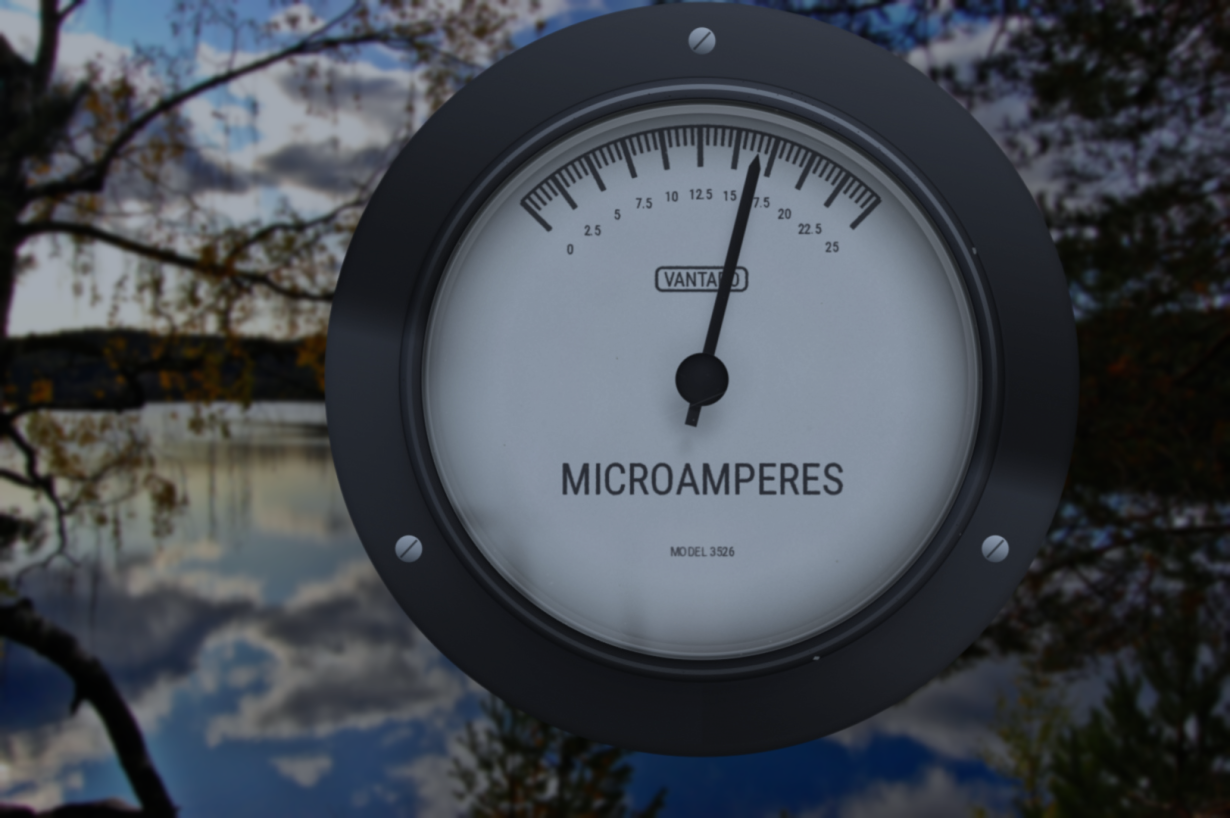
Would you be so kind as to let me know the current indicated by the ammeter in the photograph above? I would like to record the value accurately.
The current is 16.5 µA
